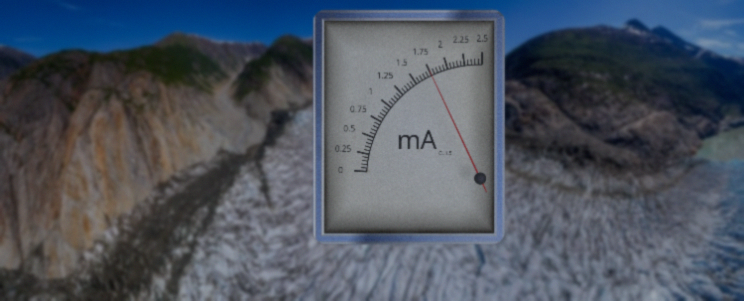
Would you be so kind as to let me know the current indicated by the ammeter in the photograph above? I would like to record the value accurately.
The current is 1.75 mA
